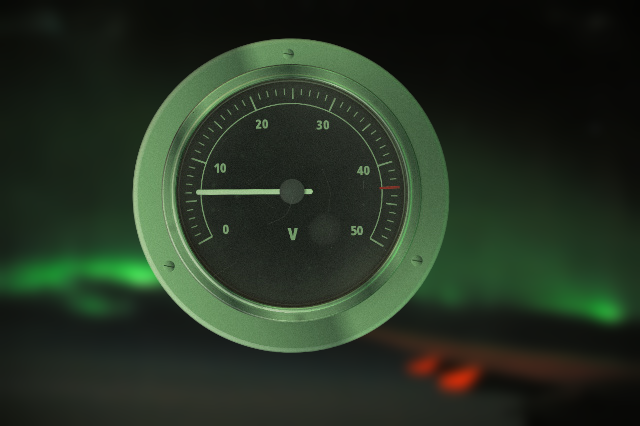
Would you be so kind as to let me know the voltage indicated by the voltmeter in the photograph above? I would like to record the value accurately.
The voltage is 6 V
